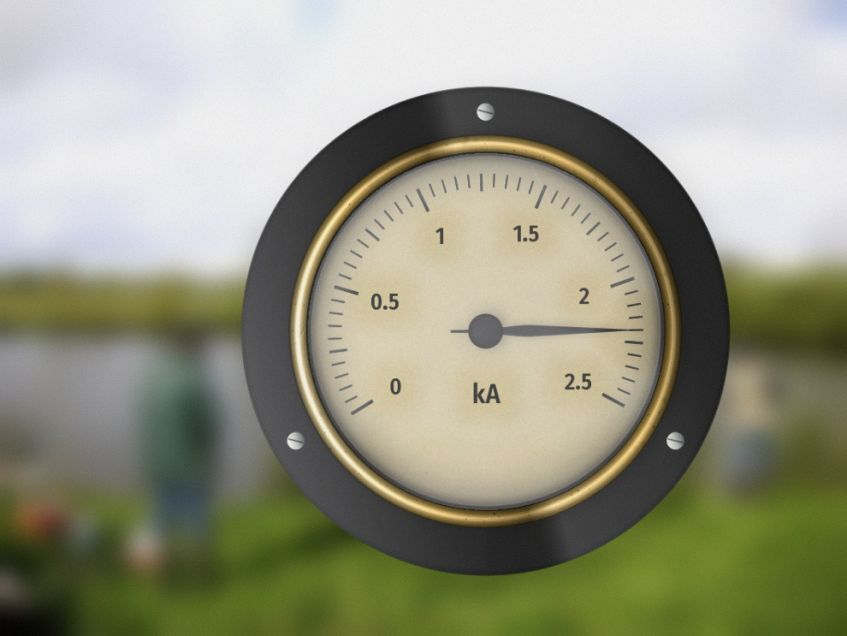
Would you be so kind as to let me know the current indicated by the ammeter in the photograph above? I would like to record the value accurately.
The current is 2.2 kA
